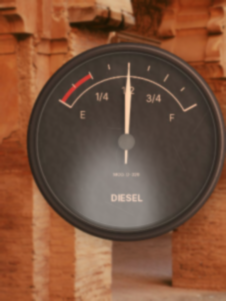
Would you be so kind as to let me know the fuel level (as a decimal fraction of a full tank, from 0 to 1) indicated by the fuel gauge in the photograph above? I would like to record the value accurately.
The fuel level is 0.5
